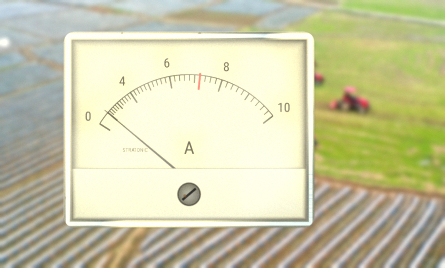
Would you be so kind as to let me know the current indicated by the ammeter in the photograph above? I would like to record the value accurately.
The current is 2 A
